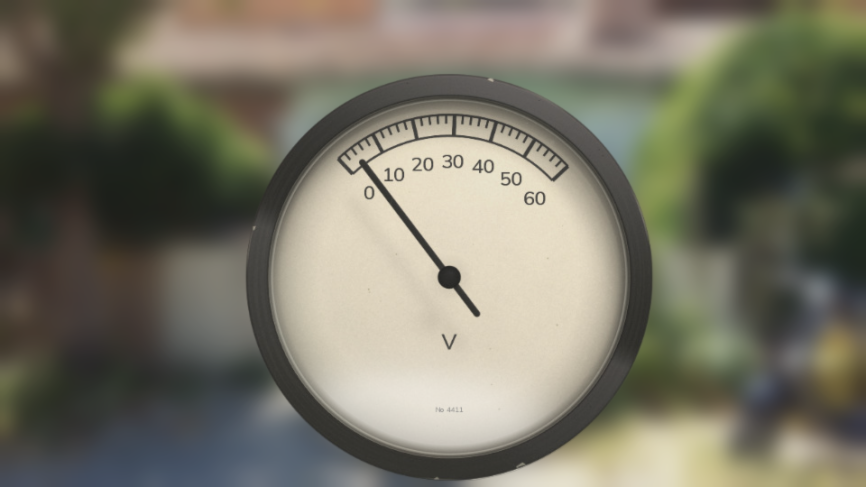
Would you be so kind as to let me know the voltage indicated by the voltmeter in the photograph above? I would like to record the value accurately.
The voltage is 4 V
